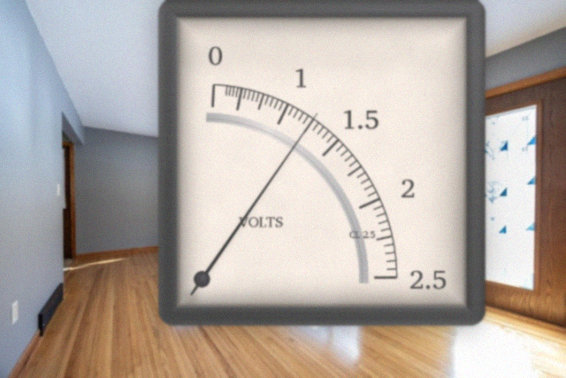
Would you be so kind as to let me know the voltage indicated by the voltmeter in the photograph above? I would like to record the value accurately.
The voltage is 1.25 V
